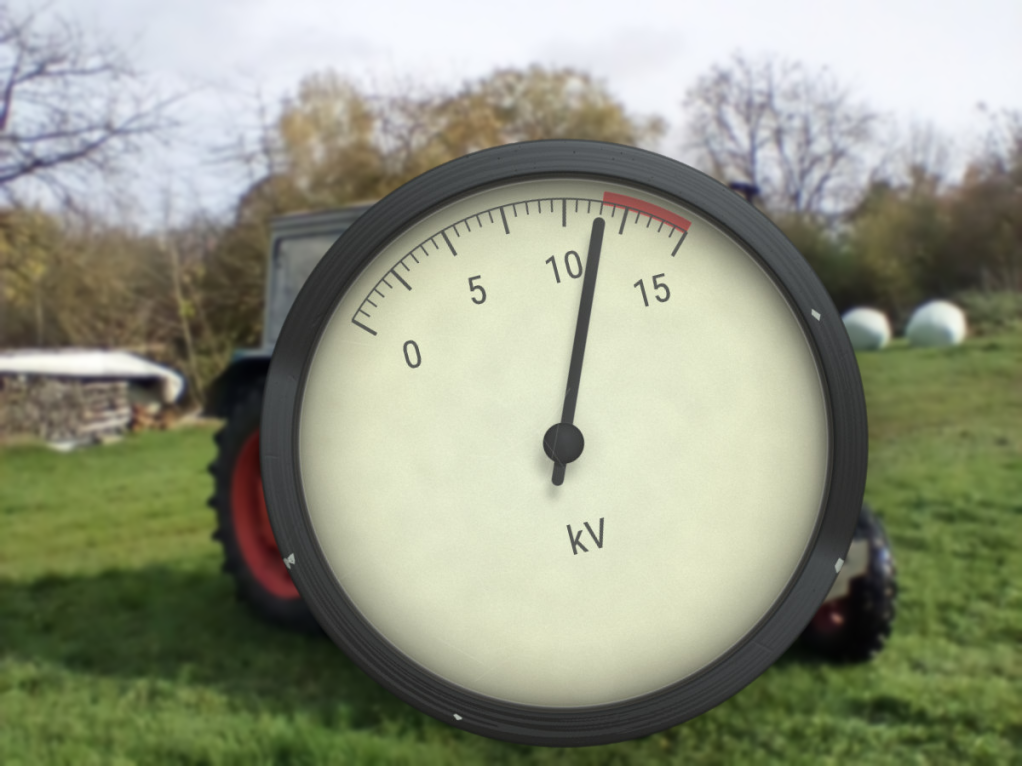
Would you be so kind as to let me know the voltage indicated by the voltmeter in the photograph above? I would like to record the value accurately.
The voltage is 11.5 kV
